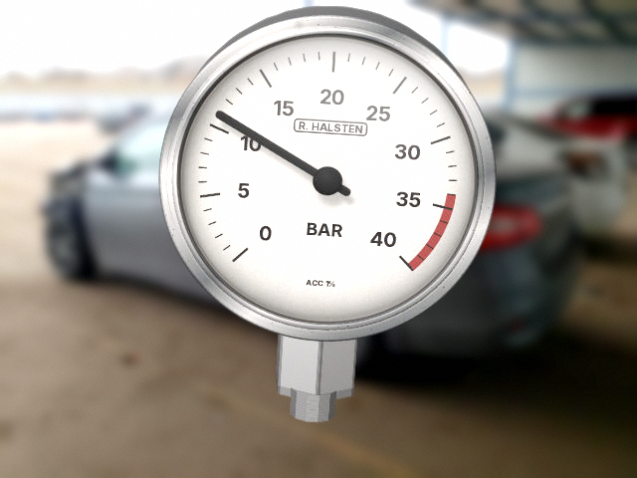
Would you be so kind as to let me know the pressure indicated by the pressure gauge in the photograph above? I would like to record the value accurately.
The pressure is 11 bar
